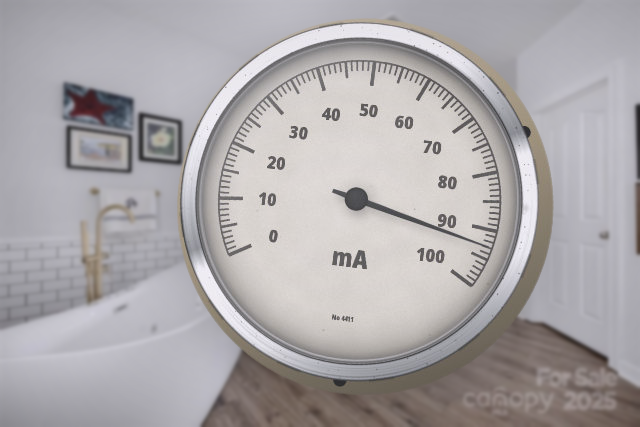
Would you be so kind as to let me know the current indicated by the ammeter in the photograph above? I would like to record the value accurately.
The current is 93 mA
